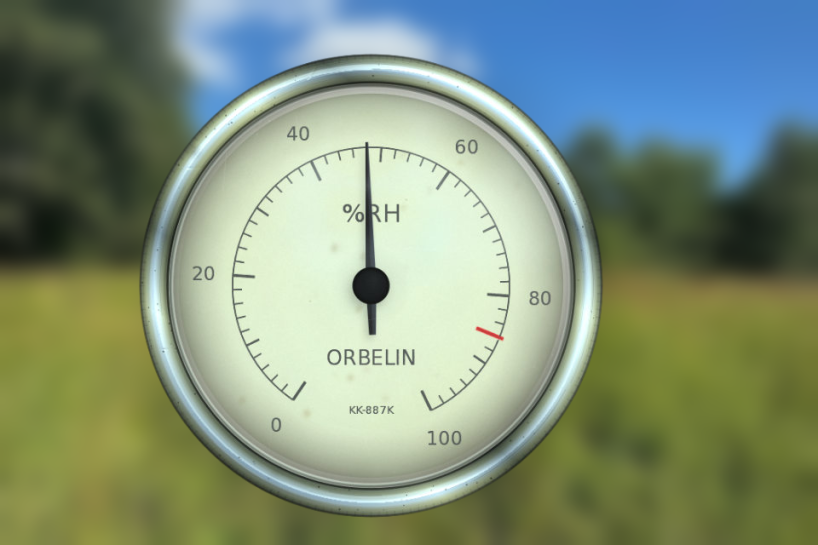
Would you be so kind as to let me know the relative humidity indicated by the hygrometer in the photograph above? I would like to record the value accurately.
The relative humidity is 48 %
